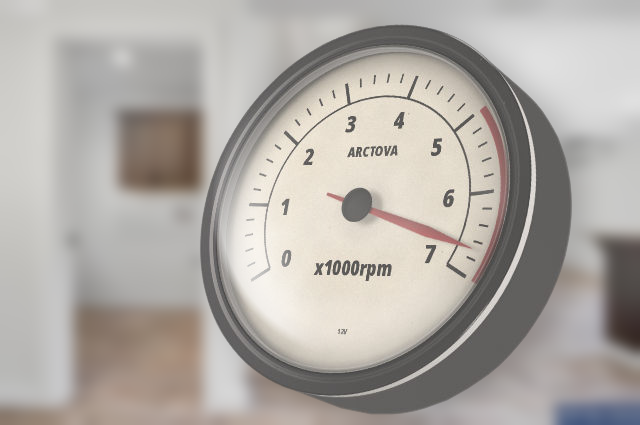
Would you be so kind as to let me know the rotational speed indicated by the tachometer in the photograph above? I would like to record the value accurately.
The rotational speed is 6700 rpm
